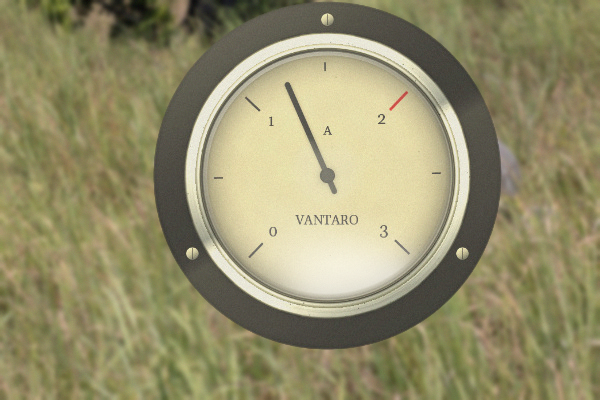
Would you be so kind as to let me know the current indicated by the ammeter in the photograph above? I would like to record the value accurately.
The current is 1.25 A
